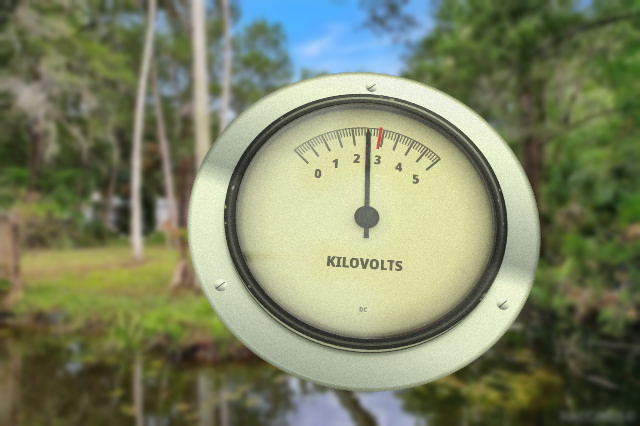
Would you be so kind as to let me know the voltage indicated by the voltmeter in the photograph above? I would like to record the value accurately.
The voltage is 2.5 kV
